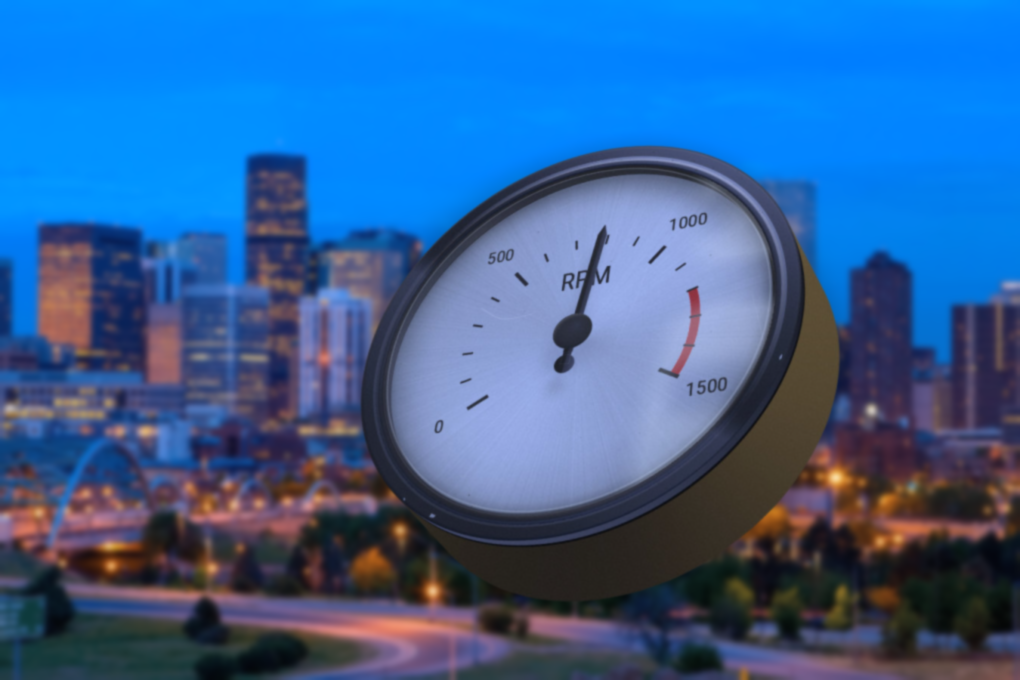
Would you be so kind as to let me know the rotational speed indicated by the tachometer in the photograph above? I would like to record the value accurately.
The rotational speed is 800 rpm
